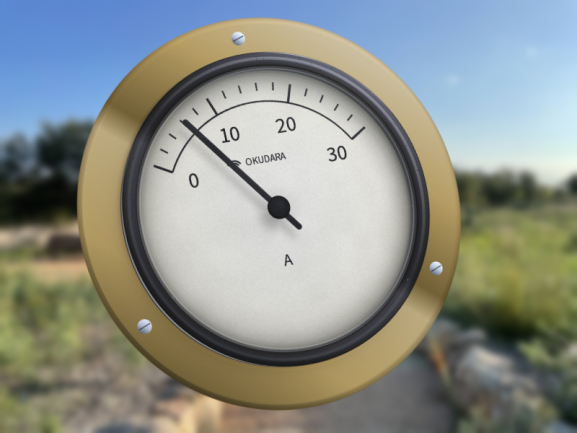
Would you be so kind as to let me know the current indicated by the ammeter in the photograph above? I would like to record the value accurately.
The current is 6 A
